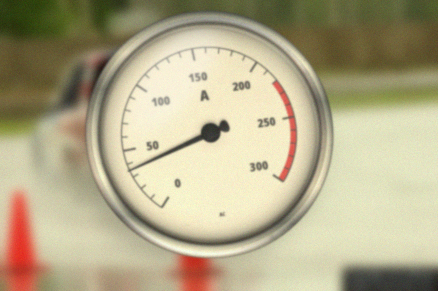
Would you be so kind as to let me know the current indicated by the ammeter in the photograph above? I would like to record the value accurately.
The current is 35 A
